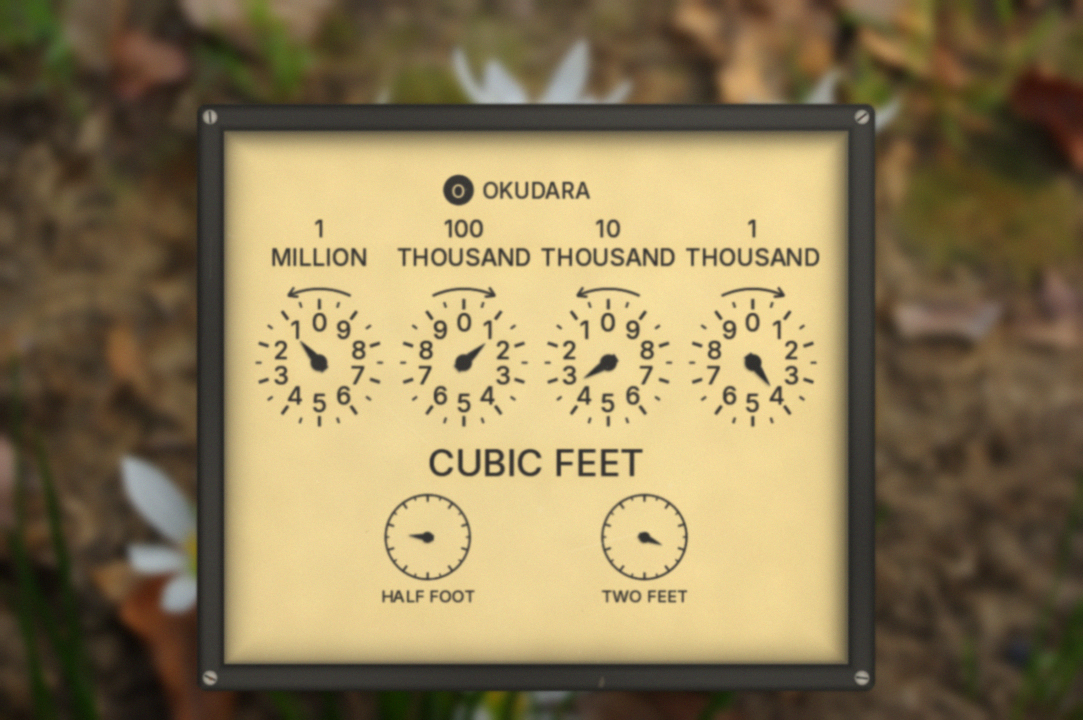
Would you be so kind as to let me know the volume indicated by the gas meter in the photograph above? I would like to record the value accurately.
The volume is 113400 ft³
